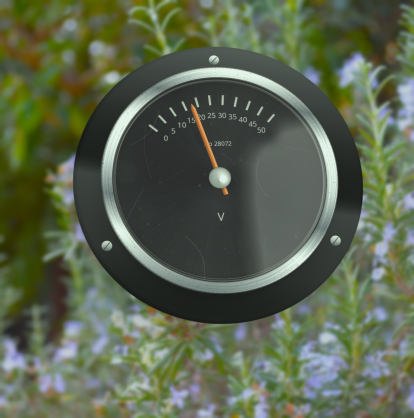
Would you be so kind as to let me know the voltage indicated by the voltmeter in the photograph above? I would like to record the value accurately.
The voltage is 17.5 V
